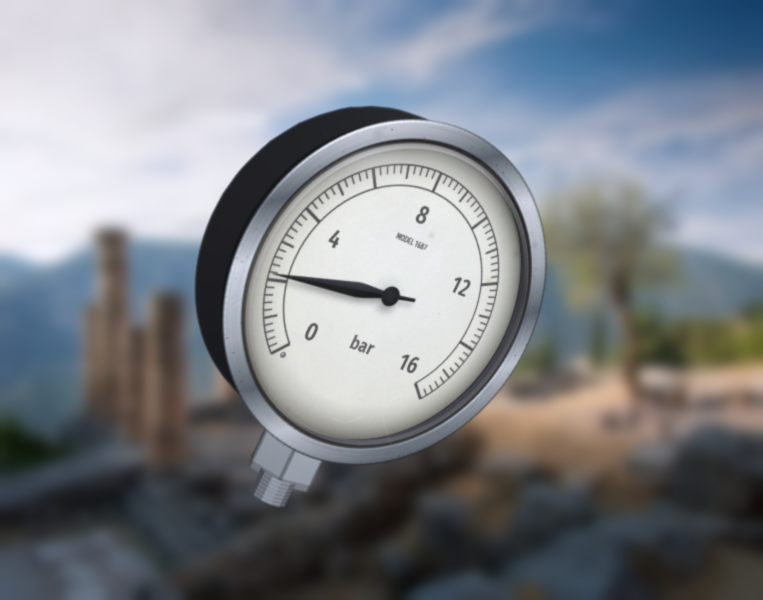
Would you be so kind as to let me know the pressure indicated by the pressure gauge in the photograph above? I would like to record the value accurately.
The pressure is 2.2 bar
